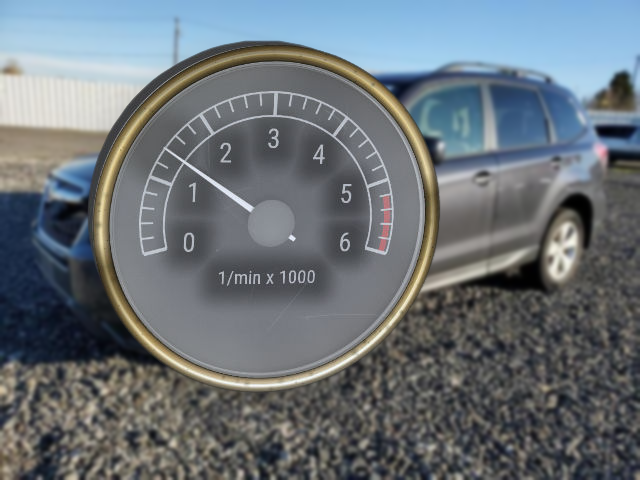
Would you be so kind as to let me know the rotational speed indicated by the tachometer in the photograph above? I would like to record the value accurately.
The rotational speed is 1400 rpm
